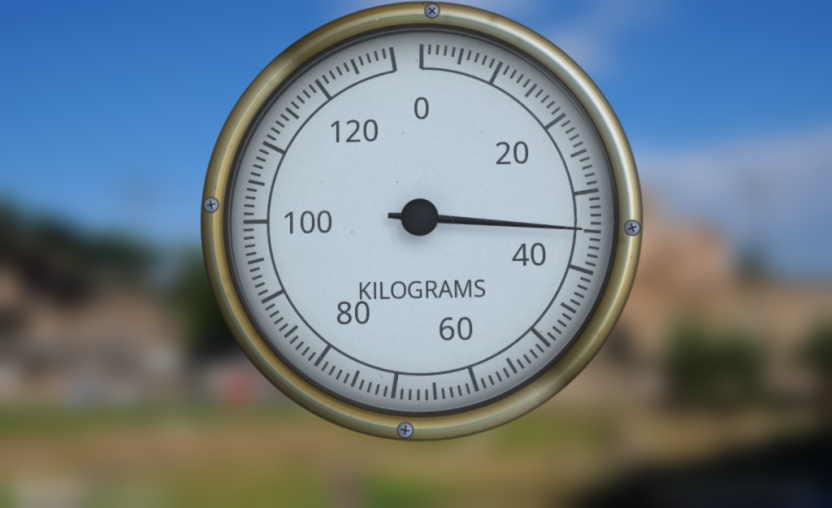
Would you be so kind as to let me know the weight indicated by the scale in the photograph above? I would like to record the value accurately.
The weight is 35 kg
